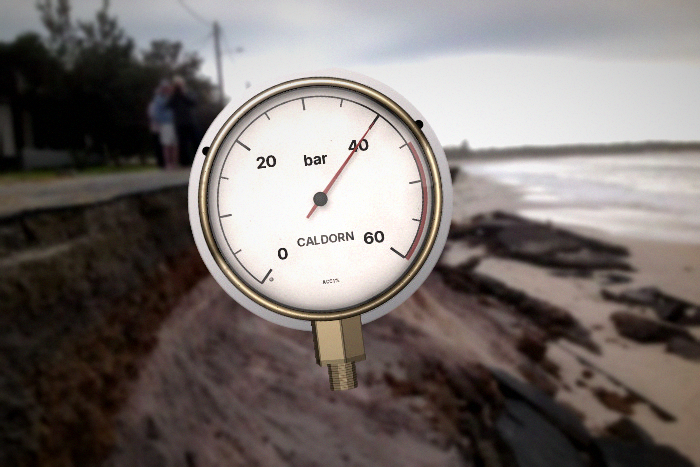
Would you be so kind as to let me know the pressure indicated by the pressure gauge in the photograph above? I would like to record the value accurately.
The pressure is 40 bar
